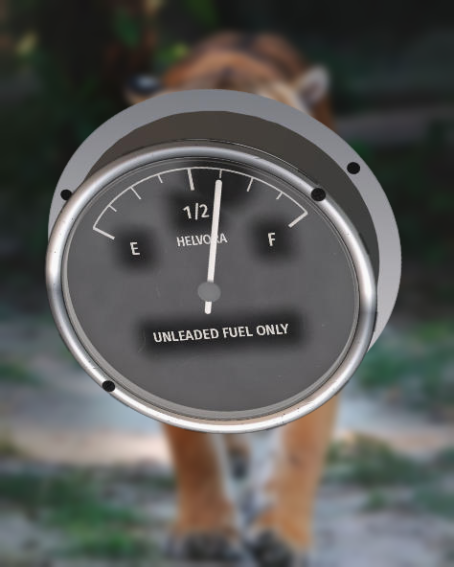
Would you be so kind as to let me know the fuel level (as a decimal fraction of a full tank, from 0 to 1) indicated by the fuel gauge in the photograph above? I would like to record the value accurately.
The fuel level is 0.625
